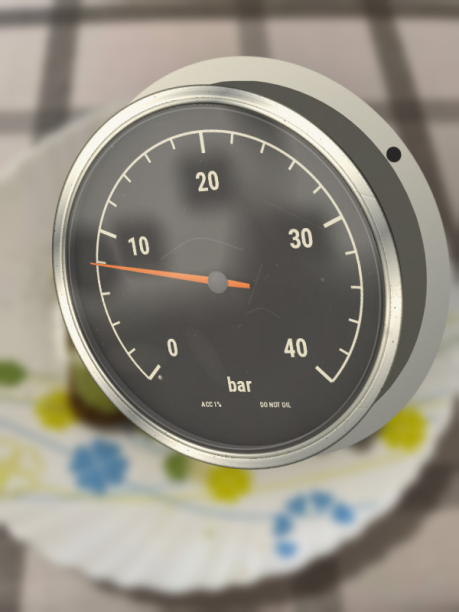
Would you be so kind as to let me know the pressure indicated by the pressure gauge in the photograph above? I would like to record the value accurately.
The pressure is 8 bar
